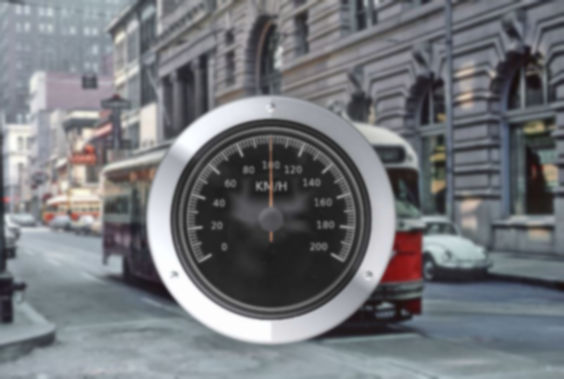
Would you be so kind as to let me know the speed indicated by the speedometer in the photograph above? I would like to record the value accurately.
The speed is 100 km/h
